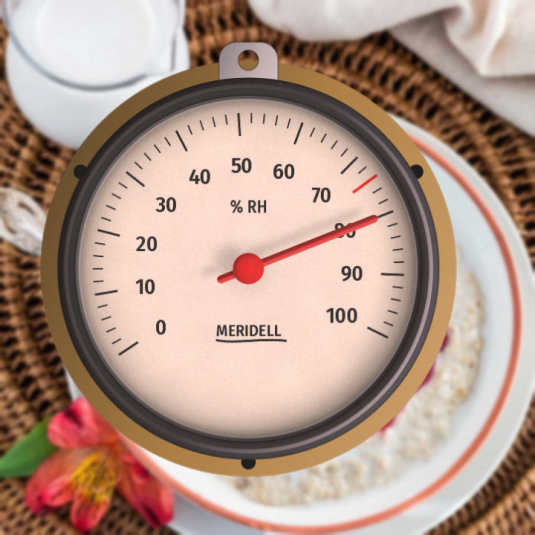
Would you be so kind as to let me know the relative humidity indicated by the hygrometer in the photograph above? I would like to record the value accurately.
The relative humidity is 80 %
